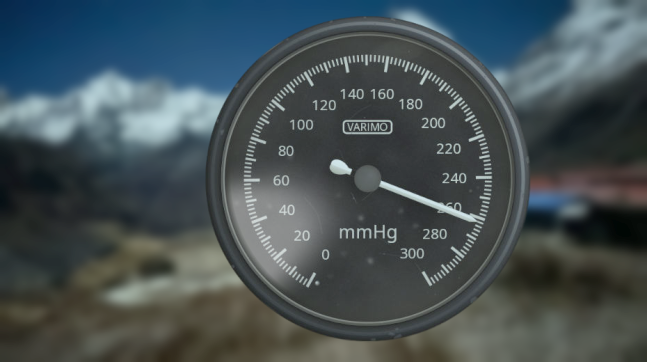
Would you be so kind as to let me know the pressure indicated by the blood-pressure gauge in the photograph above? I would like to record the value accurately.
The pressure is 262 mmHg
